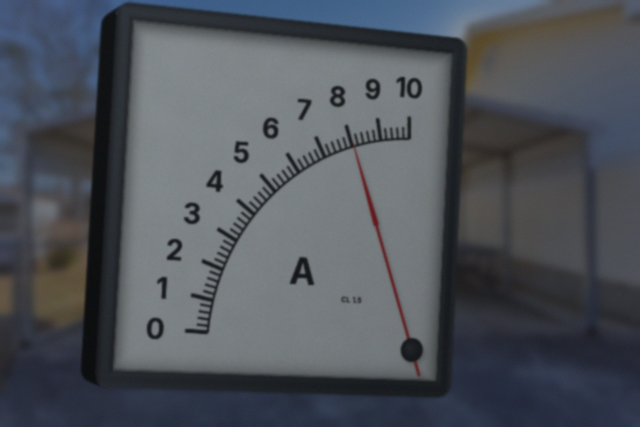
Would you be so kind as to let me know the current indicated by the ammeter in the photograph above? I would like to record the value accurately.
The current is 8 A
